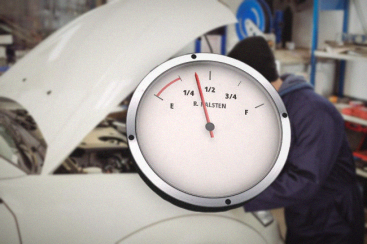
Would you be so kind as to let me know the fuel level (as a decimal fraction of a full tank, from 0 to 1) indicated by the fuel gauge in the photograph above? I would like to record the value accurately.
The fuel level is 0.375
